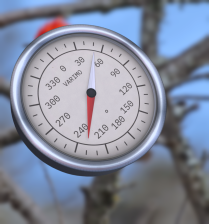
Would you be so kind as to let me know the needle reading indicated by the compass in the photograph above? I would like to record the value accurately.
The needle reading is 230 °
